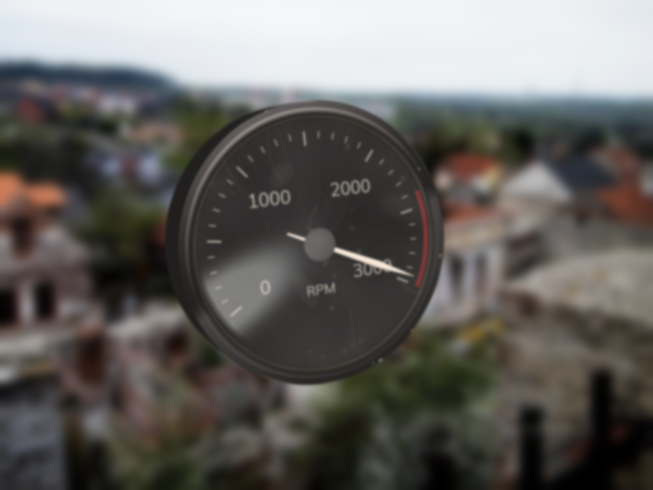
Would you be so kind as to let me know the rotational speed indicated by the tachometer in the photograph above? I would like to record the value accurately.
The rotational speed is 2950 rpm
